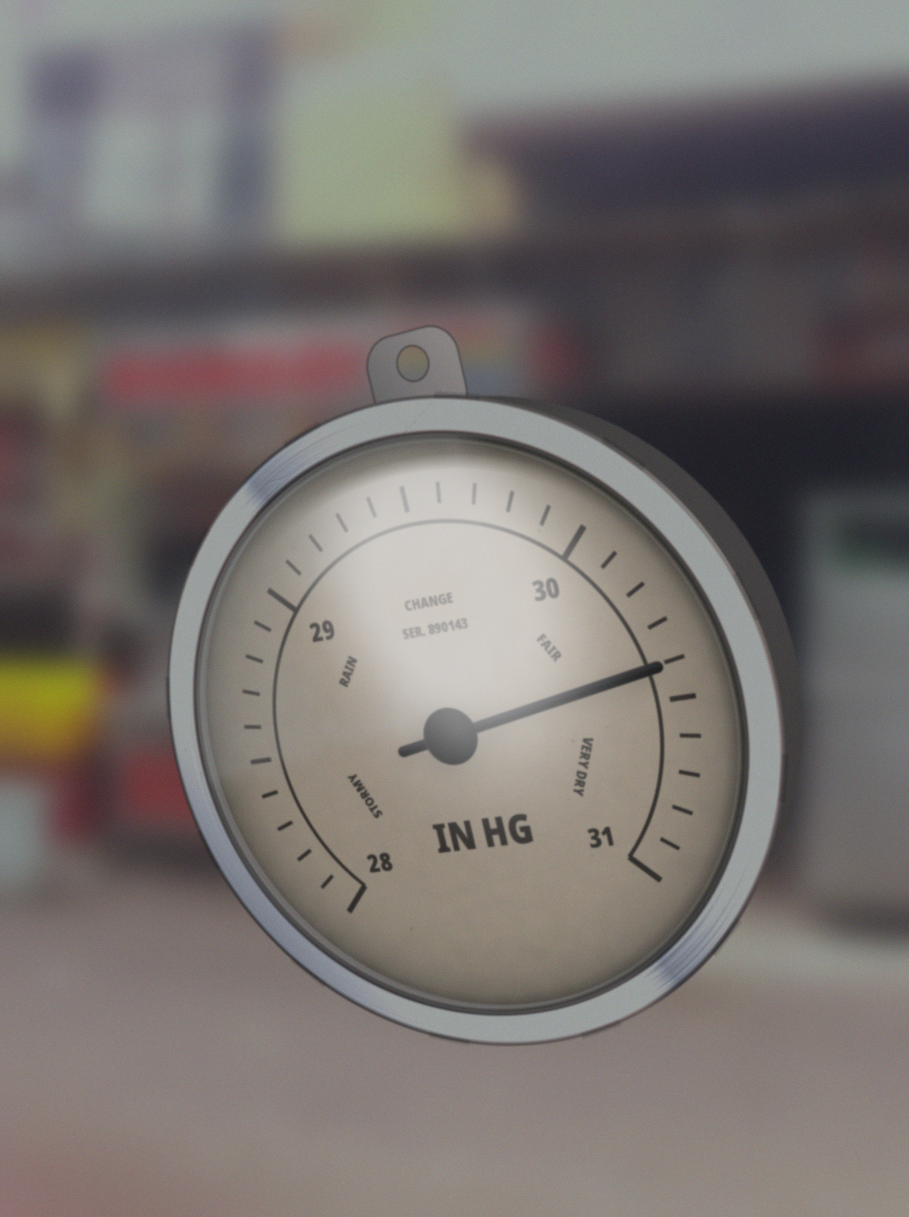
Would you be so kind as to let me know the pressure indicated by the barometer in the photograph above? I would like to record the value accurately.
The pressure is 30.4 inHg
